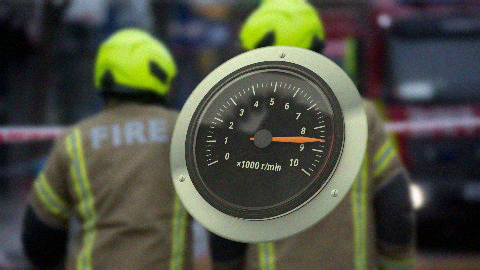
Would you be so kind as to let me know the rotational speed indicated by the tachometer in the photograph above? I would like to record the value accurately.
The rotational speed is 8600 rpm
